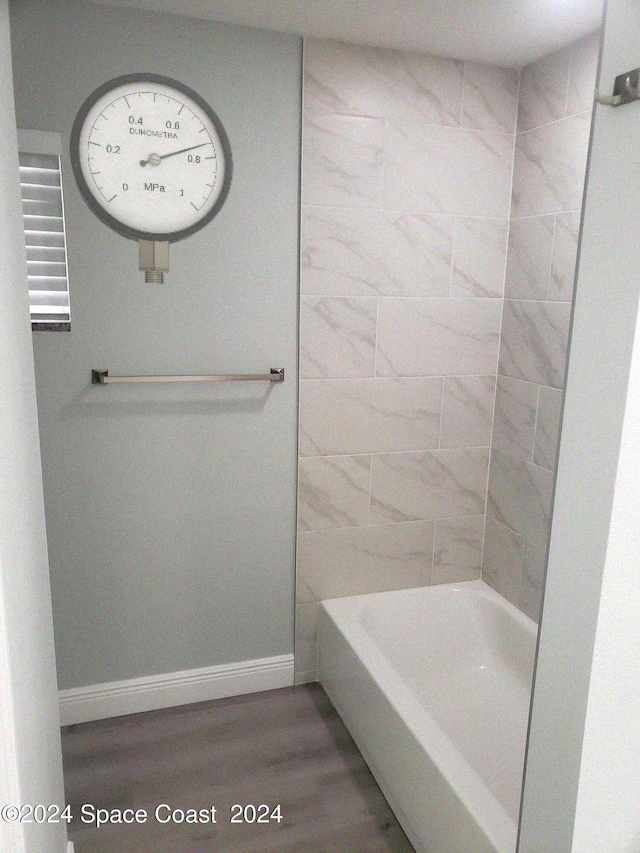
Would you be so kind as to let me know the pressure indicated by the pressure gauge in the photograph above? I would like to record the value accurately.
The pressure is 0.75 MPa
